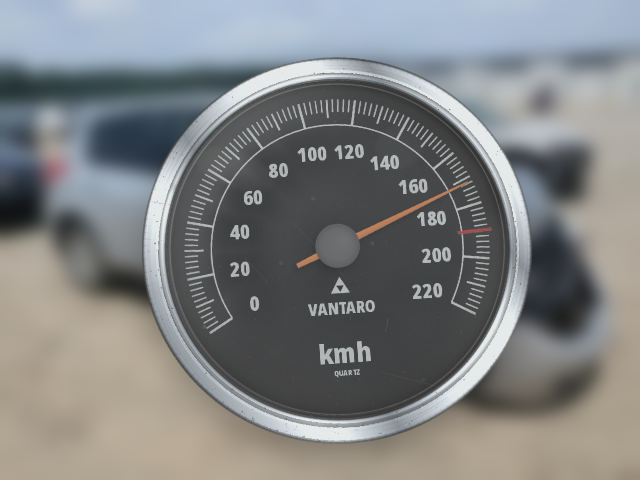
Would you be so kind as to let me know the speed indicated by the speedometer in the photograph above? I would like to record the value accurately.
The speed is 172 km/h
